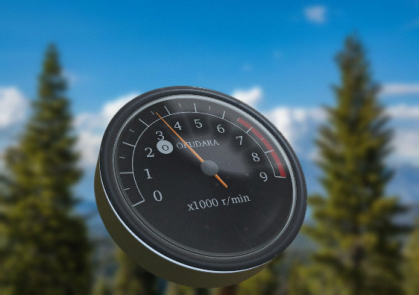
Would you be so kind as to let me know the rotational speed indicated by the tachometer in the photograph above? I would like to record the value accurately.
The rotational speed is 3500 rpm
